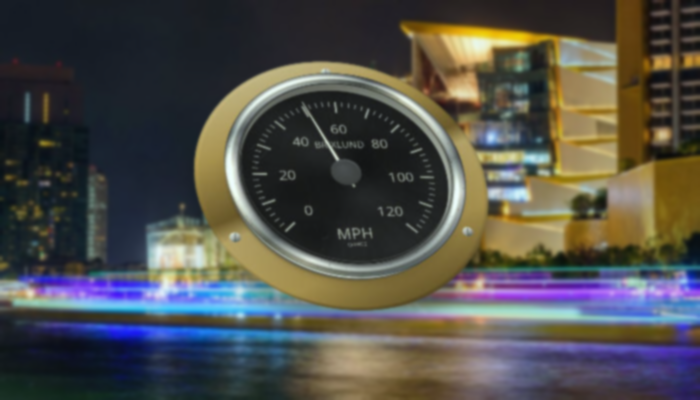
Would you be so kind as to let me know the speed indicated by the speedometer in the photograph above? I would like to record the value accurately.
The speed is 50 mph
